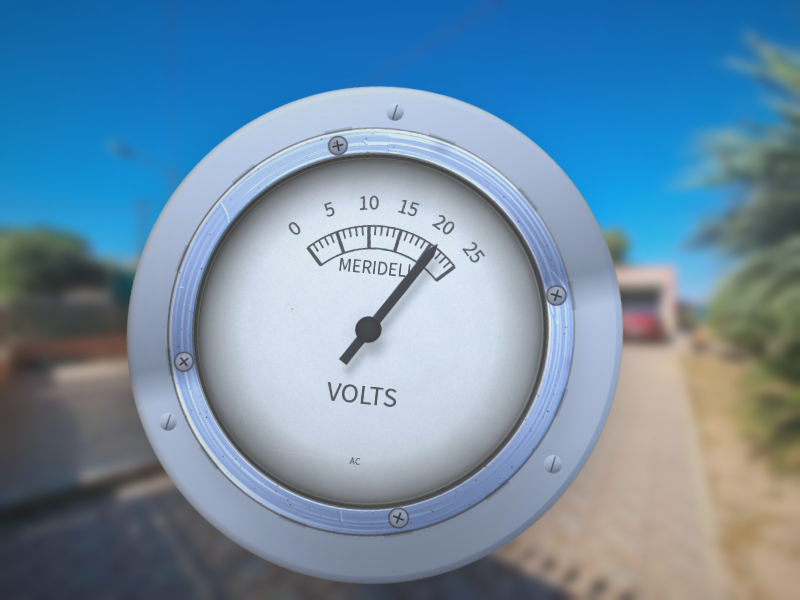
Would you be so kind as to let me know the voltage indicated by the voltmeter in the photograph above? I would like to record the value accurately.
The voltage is 21 V
